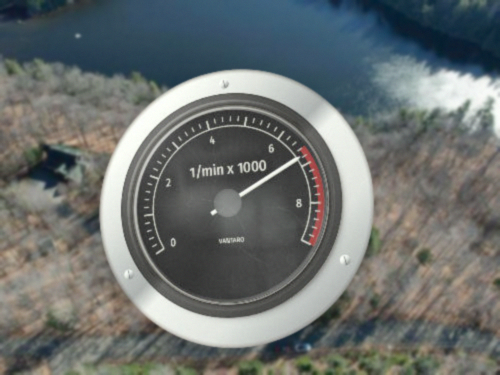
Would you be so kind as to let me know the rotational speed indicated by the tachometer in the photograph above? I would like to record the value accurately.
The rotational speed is 6800 rpm
